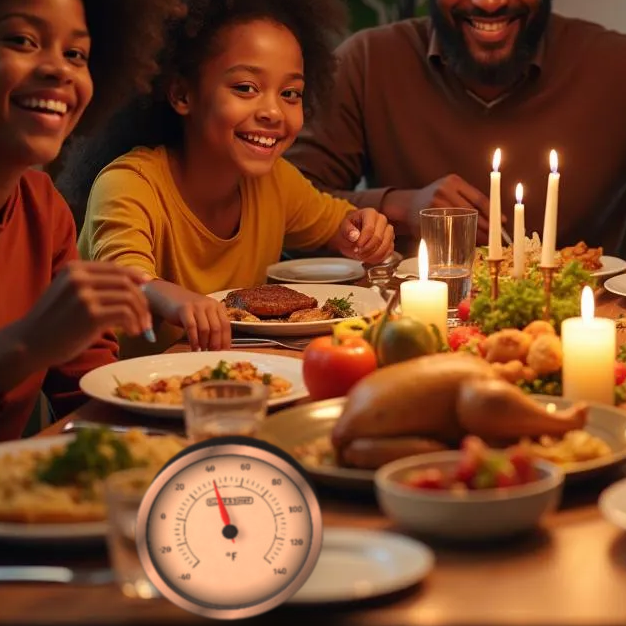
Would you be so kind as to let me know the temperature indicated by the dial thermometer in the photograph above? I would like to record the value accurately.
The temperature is 40 °F
